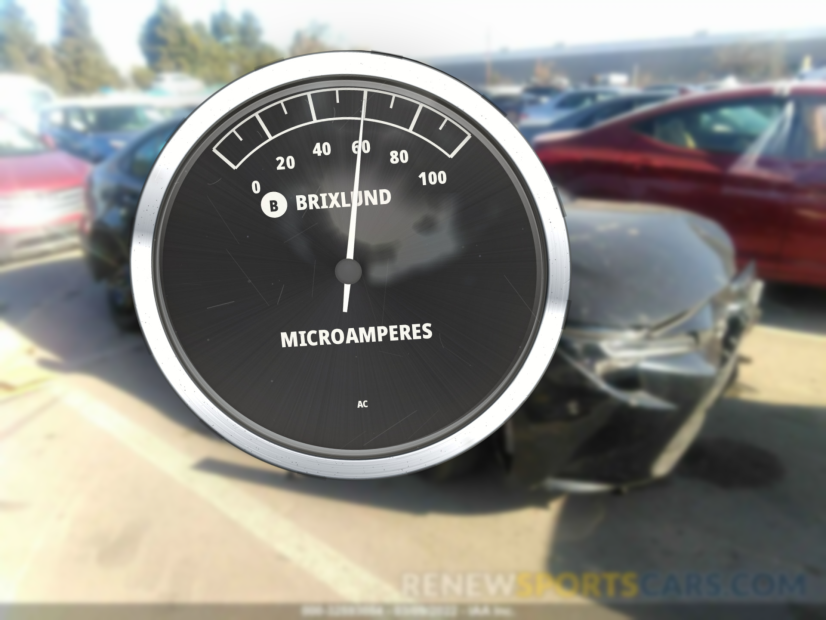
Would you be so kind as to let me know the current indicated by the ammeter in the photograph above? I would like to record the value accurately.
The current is 60 µA
